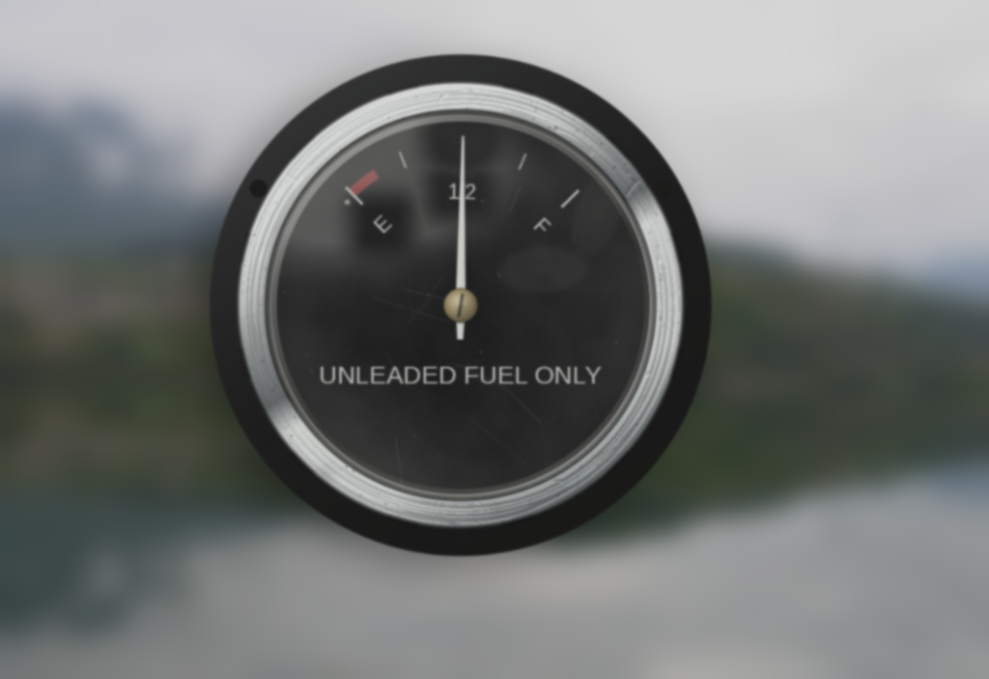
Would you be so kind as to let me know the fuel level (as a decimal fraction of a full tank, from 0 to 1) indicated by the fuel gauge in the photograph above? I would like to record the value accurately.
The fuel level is 0.5
